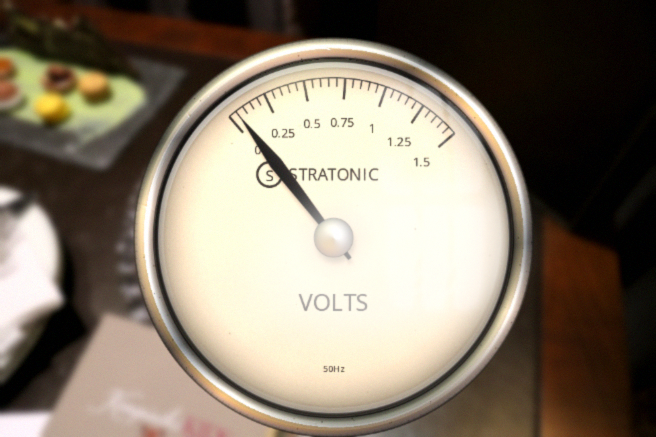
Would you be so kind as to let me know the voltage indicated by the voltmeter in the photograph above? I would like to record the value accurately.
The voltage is 0.05 V
